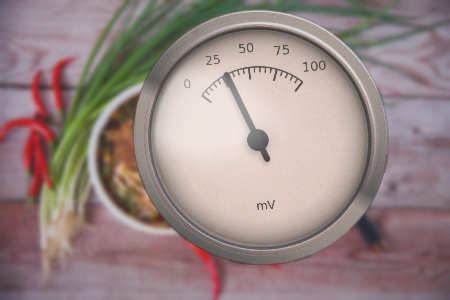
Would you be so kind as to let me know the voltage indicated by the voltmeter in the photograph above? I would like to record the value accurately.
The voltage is 30 mV
